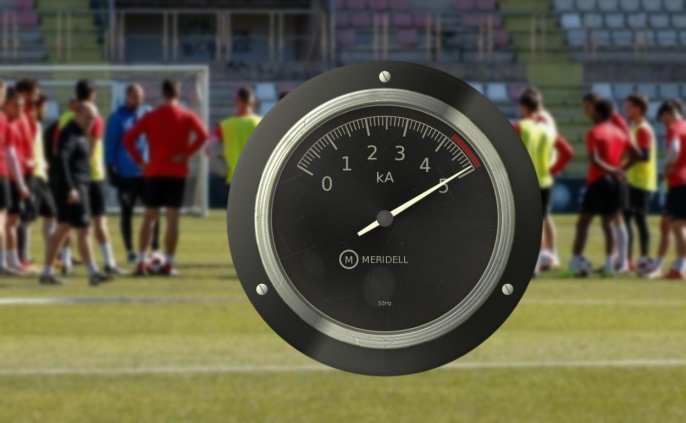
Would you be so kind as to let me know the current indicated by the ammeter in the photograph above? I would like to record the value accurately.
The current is 4.9 kA
